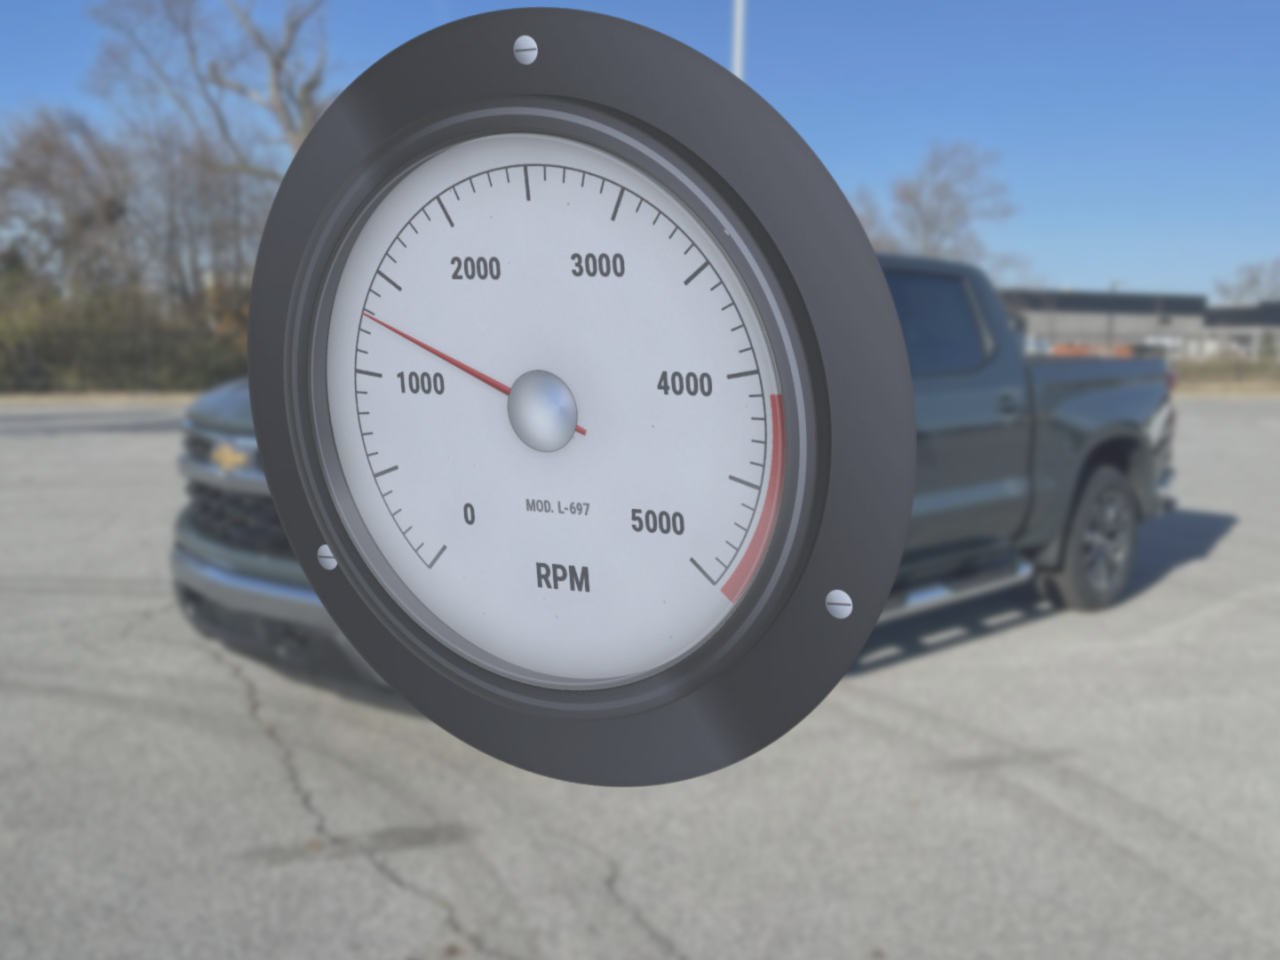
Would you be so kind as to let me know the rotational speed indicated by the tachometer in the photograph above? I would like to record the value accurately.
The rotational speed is 1300 rpm
